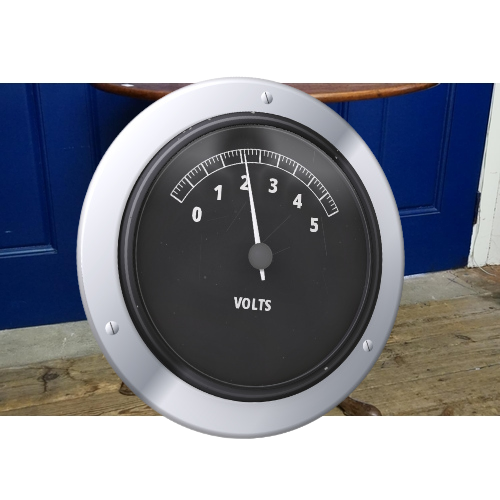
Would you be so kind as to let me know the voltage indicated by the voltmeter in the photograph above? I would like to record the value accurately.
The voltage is 2 V
